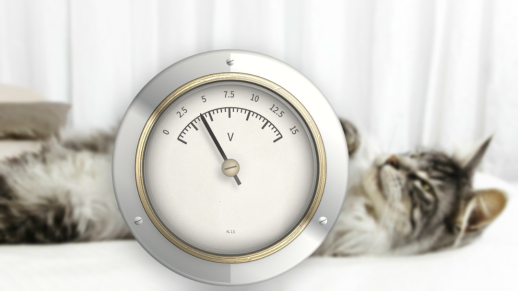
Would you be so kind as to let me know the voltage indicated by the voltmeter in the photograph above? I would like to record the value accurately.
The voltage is 4 V
